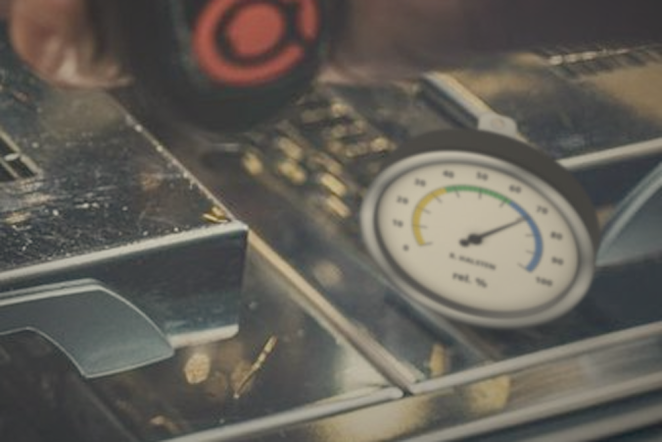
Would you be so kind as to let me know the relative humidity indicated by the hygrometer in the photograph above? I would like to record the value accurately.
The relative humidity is 70 %
